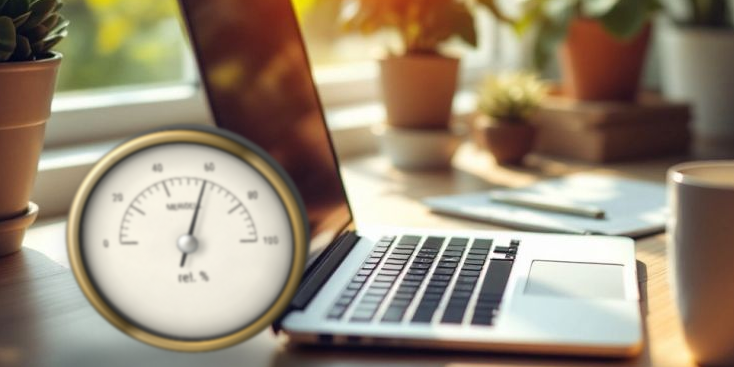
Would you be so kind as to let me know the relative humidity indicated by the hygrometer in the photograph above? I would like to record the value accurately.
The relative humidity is 60 %
